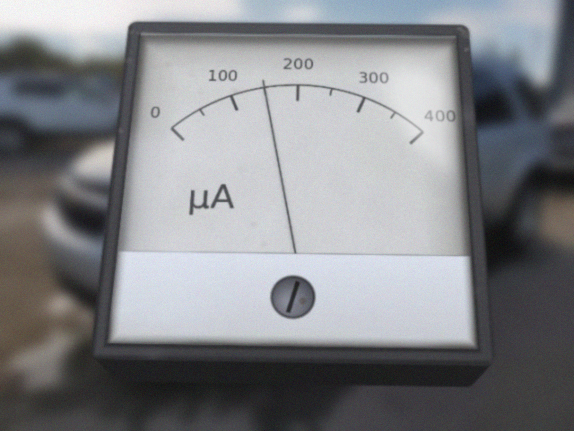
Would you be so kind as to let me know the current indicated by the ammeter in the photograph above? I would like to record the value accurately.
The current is 150 µA
